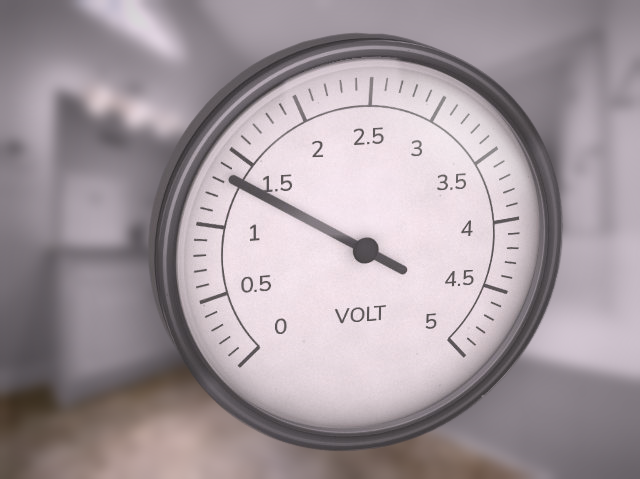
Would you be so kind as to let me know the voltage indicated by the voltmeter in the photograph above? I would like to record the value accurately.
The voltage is 1.35 V
